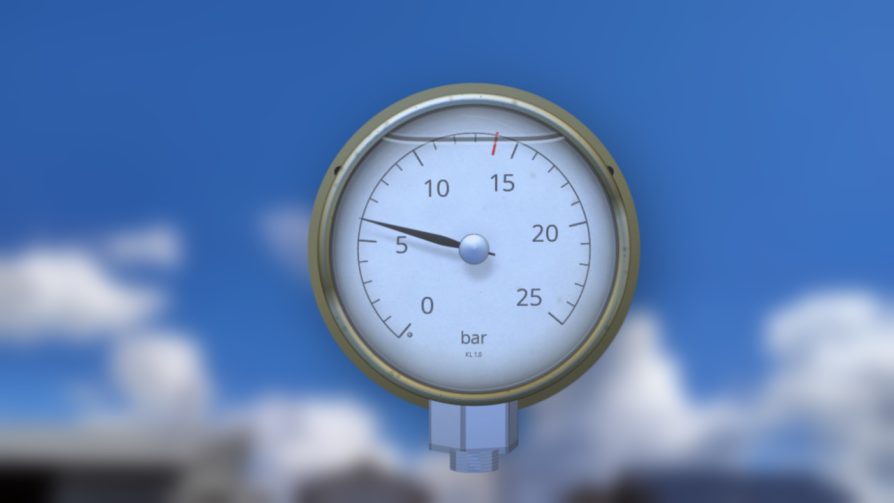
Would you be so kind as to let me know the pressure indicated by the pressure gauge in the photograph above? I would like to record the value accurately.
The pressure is 6 bar
